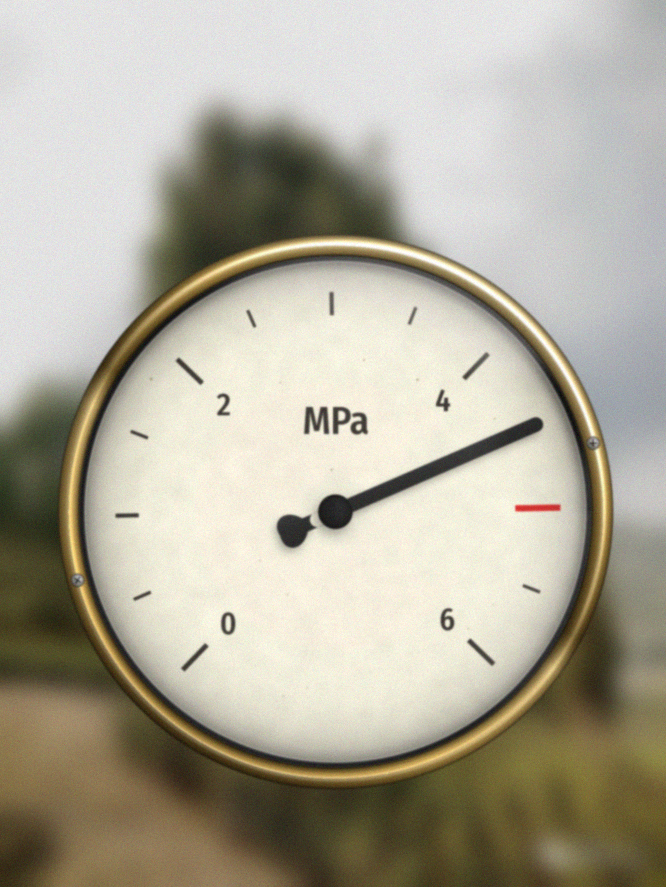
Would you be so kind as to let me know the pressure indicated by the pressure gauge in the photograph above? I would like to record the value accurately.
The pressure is 4.5 MPa
